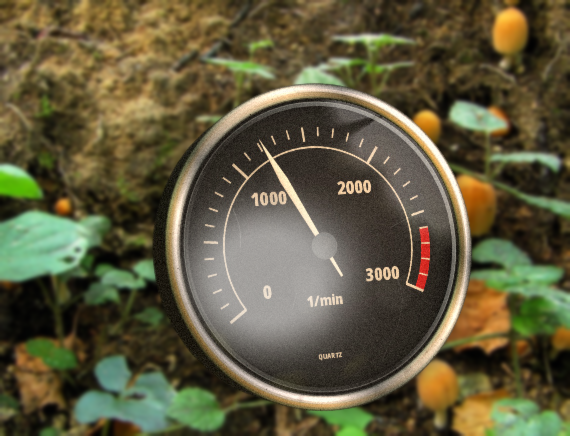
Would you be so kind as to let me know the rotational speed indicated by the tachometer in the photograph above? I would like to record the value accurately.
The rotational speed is 1200 rpm
